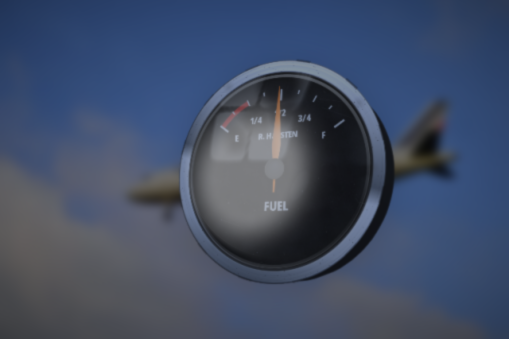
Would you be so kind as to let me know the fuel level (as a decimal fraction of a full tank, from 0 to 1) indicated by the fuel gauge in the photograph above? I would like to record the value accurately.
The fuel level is 0.5
